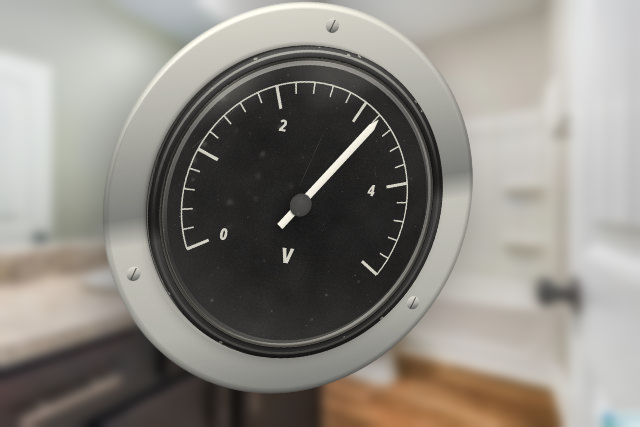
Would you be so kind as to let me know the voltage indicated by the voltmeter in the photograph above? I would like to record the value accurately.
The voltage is 3.2 V
